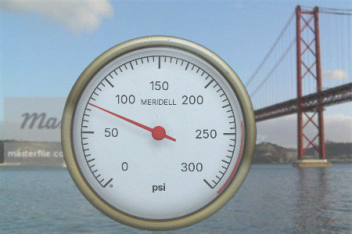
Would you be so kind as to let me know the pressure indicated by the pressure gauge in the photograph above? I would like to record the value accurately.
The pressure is 75 psi
